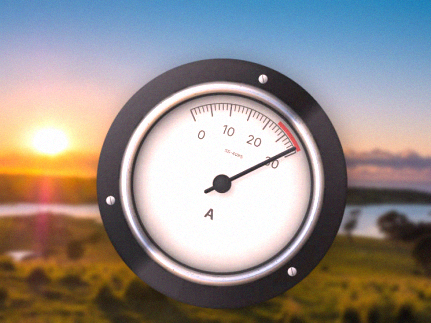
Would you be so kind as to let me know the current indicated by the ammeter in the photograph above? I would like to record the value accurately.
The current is 29 A
